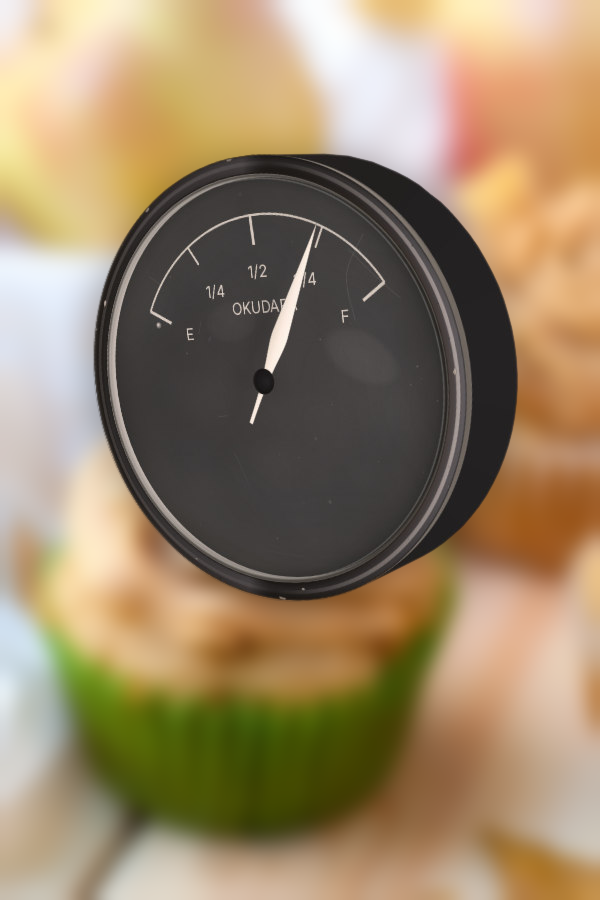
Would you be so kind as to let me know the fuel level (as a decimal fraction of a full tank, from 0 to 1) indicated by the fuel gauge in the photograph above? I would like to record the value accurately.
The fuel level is 0.75
